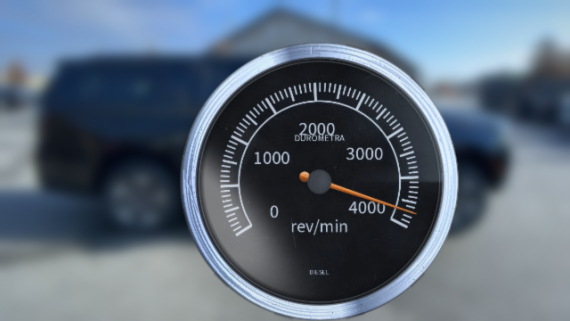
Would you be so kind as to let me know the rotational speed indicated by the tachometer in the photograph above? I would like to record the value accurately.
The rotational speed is 3850 rpm
